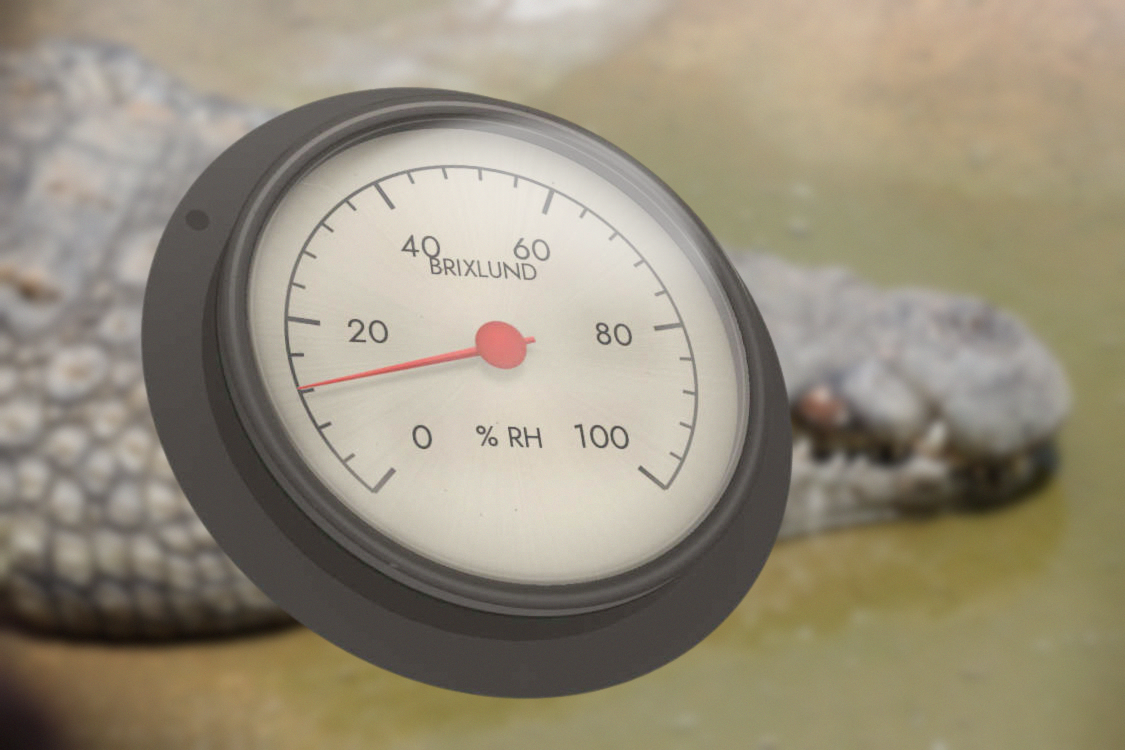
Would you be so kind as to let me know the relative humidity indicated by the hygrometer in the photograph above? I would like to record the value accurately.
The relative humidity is 12 %
